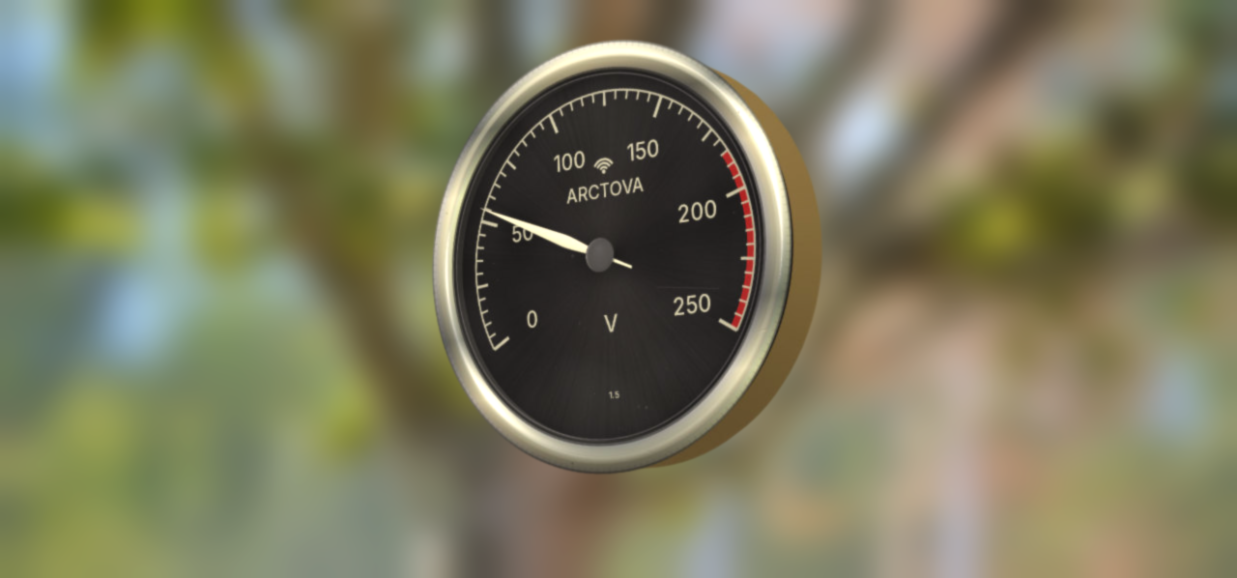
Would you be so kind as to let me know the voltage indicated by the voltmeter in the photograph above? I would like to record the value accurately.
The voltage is 55 V
